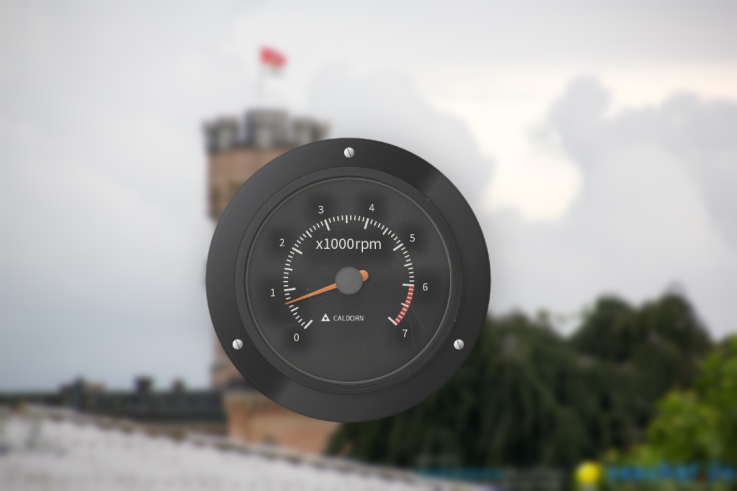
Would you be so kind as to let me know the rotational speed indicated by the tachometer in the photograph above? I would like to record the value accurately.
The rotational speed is 700 rpm
